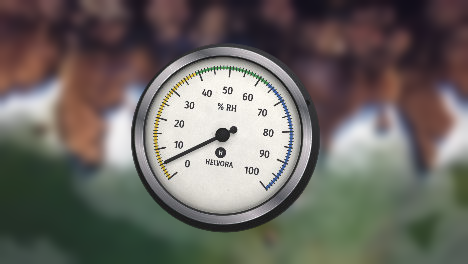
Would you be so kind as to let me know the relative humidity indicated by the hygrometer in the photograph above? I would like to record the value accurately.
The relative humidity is 5 %
